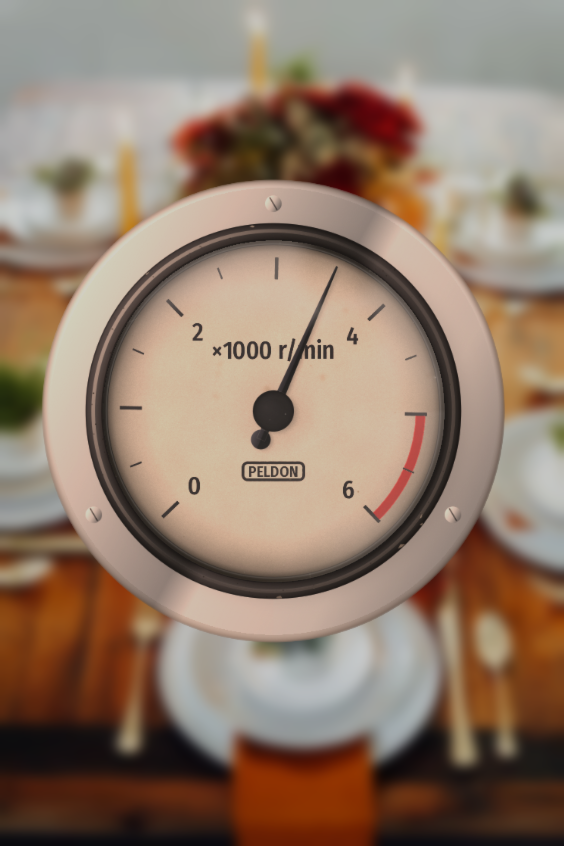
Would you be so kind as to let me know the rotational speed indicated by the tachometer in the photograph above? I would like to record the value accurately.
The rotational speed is 3500 rpm
